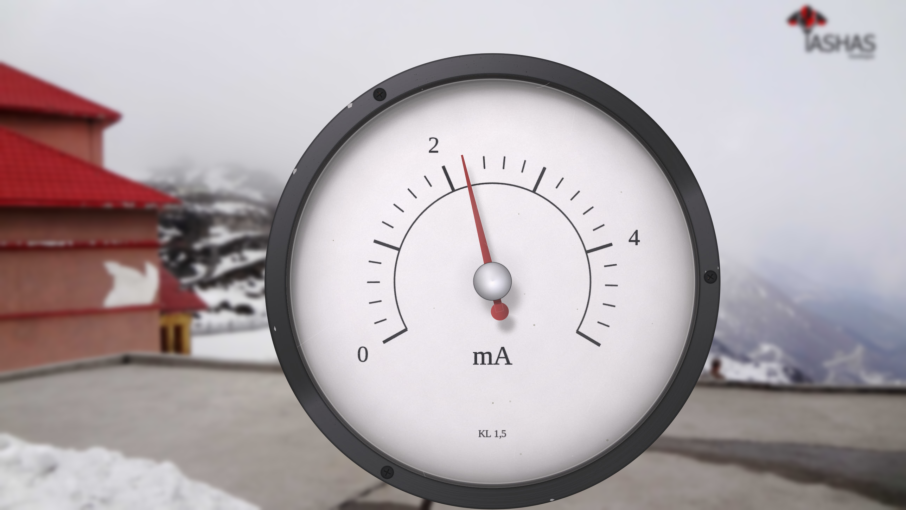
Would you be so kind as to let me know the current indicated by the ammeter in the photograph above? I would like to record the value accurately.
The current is 2.2 mA
